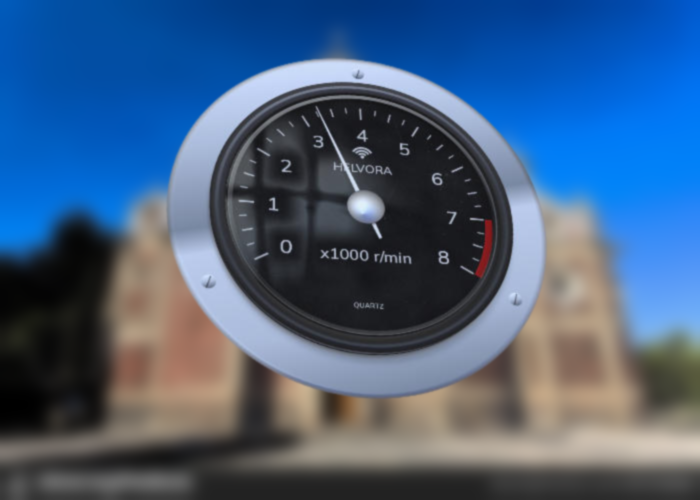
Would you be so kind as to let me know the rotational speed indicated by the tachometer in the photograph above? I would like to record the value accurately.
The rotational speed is 3250 rpm
